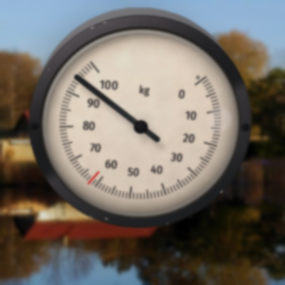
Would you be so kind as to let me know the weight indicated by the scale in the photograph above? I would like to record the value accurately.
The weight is 95 kg
